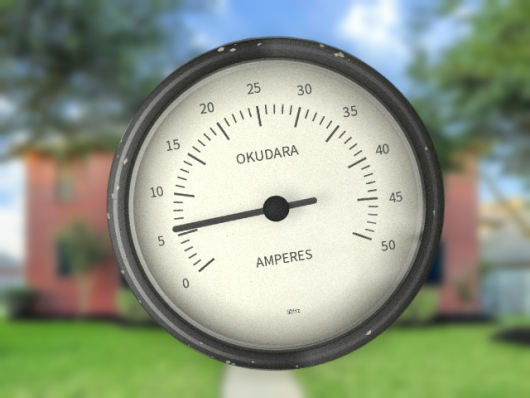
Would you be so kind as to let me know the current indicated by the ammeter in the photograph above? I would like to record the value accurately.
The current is 6 A
